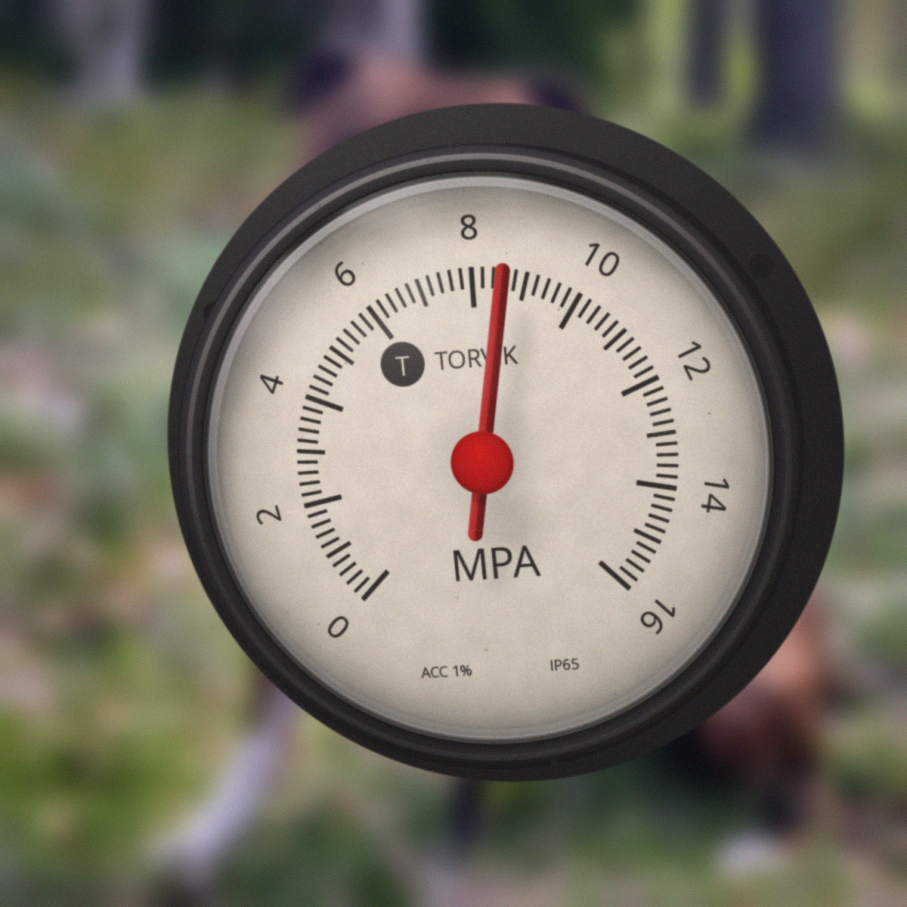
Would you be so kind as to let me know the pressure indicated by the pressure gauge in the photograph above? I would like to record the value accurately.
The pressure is 8.6 MPa
